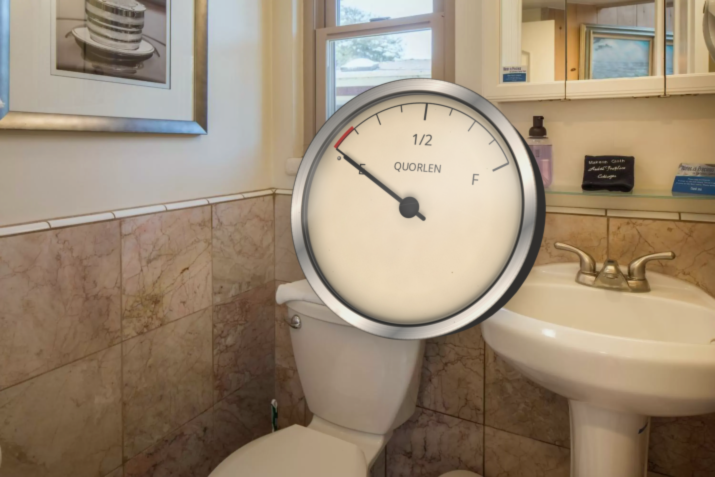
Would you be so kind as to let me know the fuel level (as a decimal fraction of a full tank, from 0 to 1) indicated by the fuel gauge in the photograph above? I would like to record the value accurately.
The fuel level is 0
